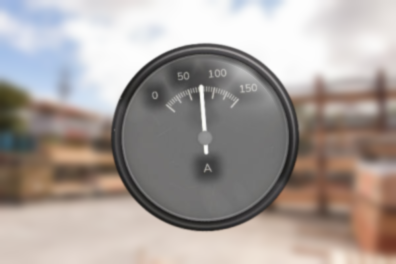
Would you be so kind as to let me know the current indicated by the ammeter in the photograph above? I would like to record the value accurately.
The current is 75 A
